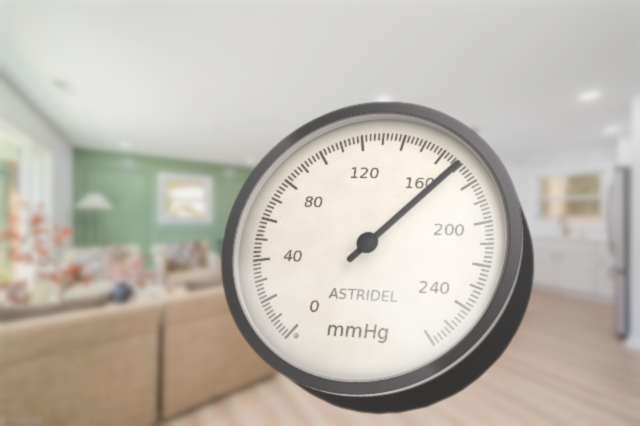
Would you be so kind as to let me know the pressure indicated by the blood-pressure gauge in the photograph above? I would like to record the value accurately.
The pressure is 170 mmHg
